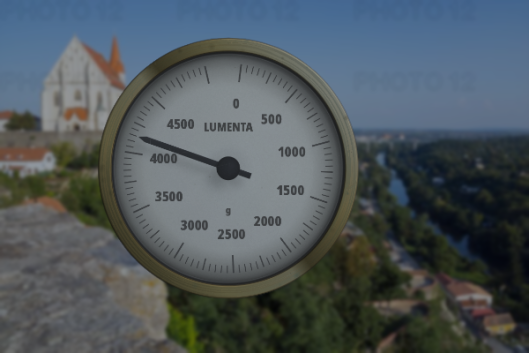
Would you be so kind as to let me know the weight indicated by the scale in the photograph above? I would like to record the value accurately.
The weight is 4150 g
